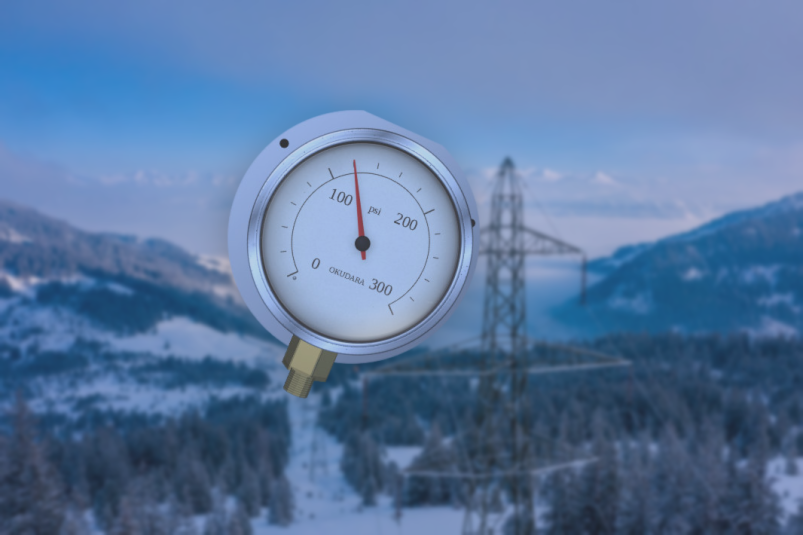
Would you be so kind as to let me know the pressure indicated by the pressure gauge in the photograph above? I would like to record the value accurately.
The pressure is 120 psi
